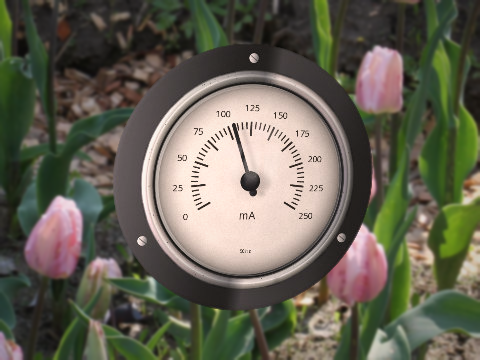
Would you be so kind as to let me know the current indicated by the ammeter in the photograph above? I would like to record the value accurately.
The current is 105 mA
